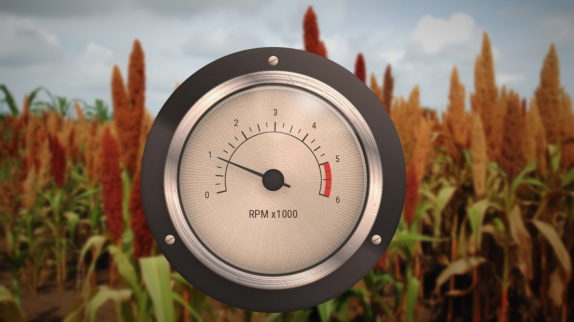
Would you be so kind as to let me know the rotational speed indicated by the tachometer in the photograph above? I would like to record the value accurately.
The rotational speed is 1000 rpm
